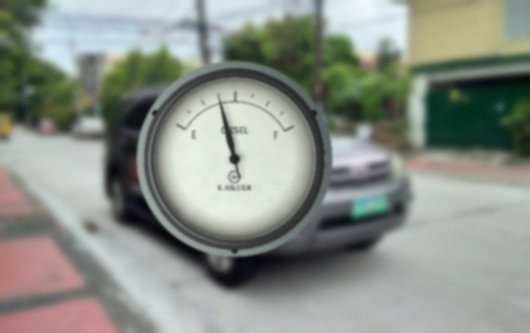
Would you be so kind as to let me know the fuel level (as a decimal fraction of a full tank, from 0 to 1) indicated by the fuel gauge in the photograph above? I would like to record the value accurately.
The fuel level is 0.375
